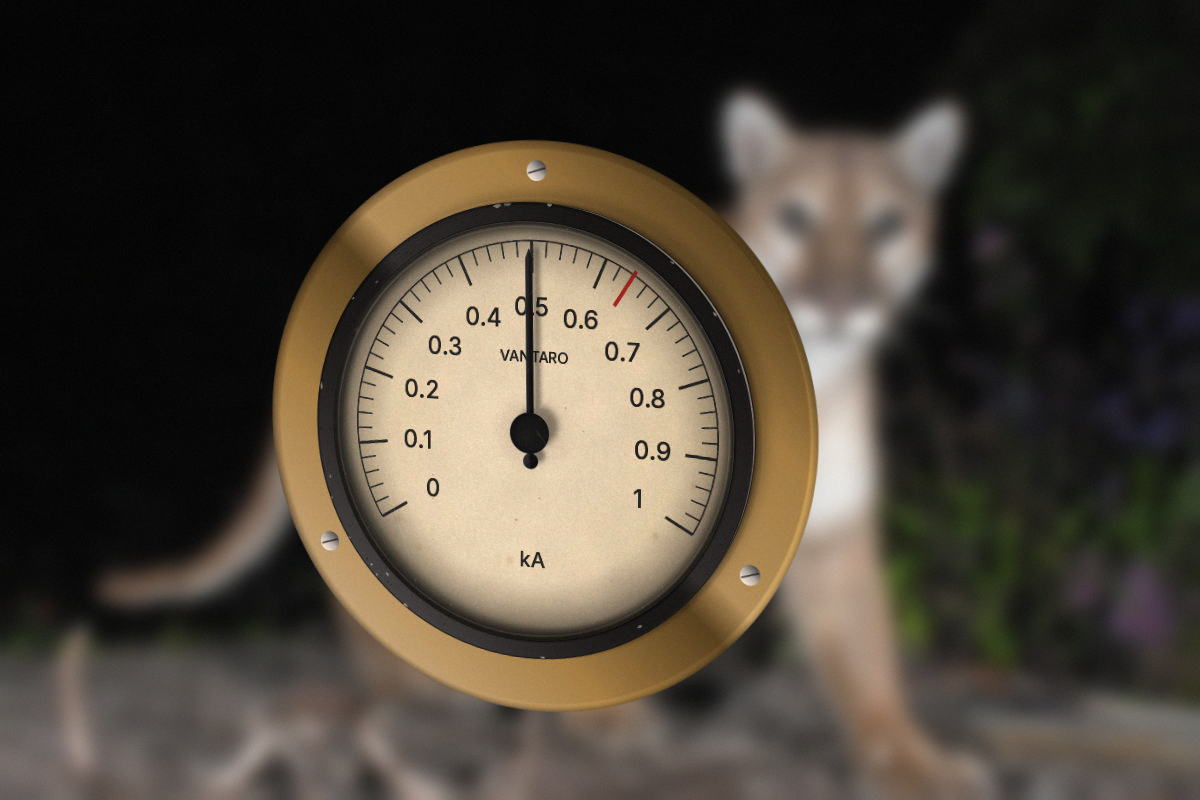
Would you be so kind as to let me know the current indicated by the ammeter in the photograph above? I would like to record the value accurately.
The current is 0.5 kA
